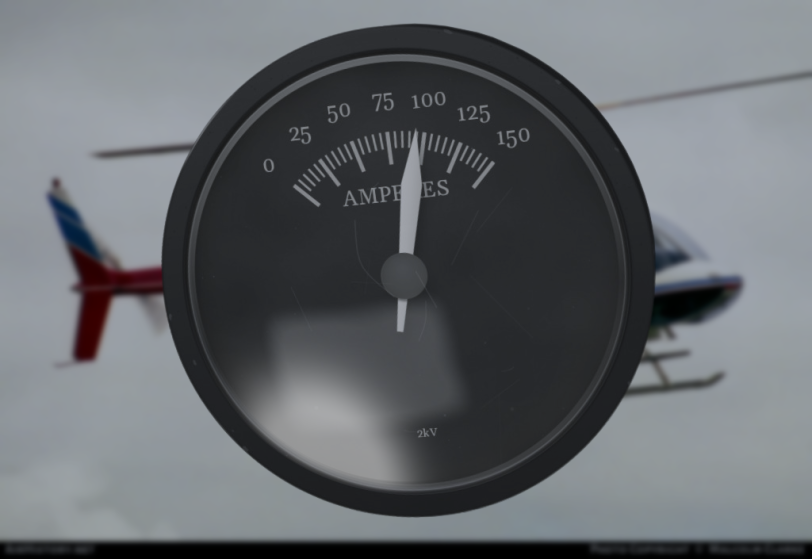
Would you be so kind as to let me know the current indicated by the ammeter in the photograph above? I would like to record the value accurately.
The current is 95 A
